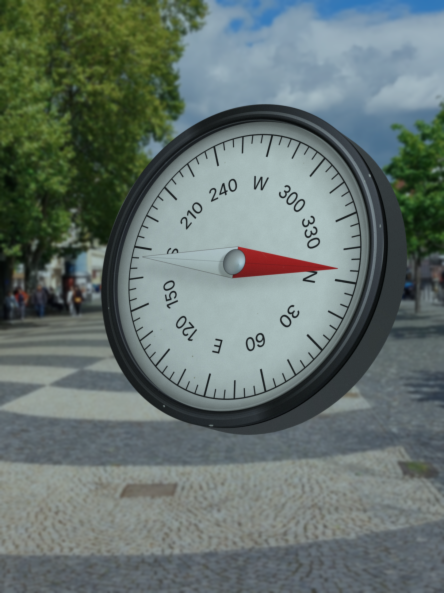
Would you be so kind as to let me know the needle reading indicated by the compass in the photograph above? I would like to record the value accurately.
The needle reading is 355 °
